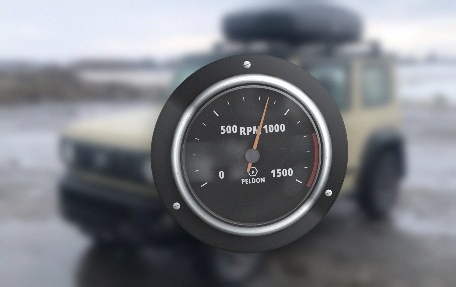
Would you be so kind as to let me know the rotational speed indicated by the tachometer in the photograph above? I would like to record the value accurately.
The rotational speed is 850 rpm
